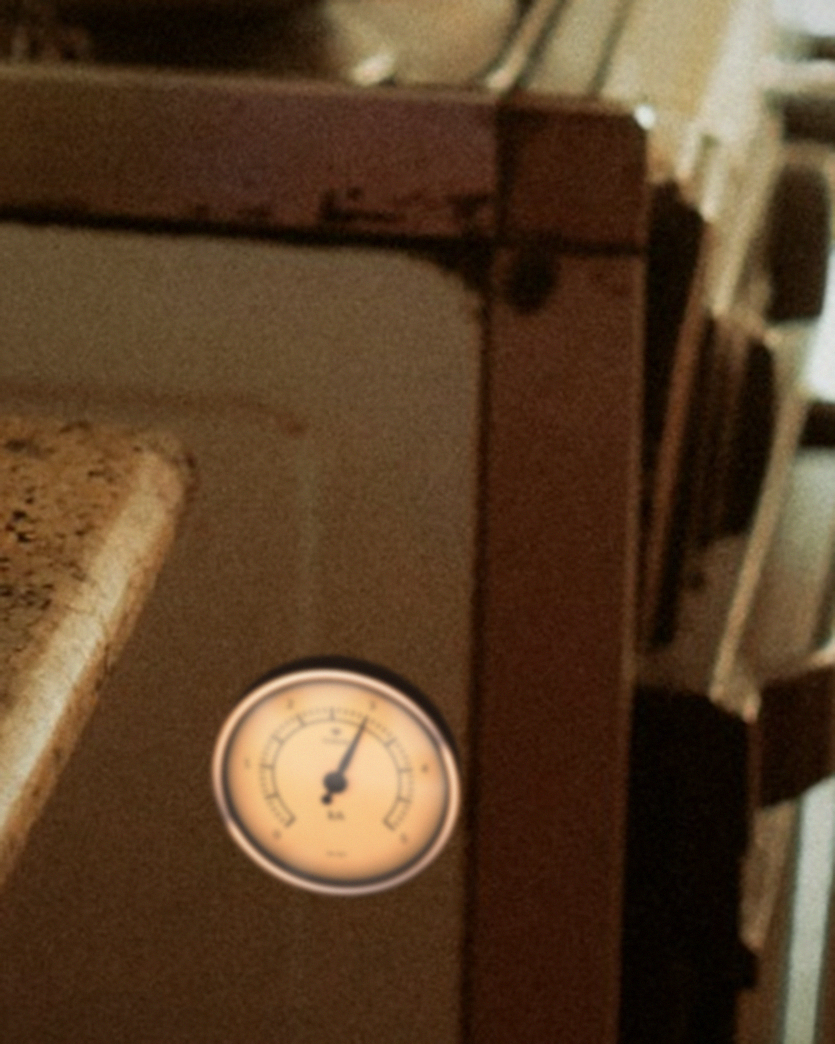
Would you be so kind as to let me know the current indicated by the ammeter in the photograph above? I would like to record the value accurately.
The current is 3 kA
